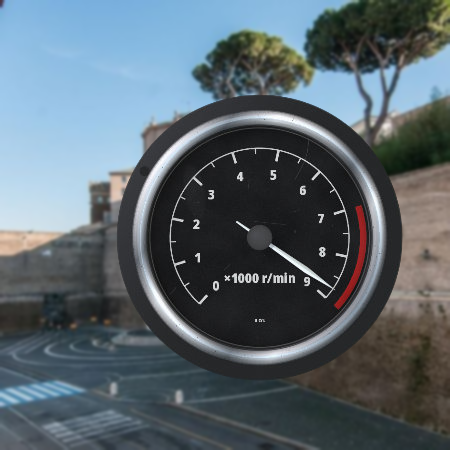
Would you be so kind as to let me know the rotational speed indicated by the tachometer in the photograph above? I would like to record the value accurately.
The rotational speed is 8750 rpm
